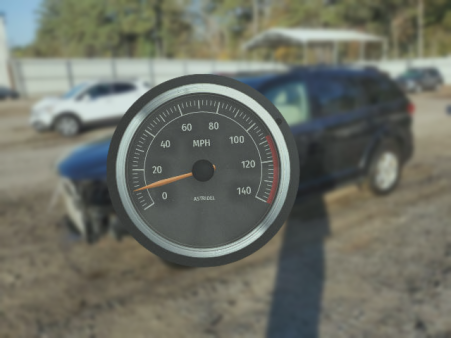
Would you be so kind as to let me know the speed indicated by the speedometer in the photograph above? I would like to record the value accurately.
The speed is 10 mph
